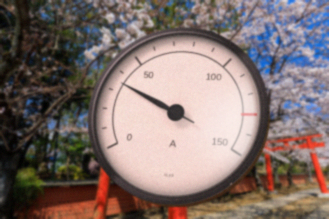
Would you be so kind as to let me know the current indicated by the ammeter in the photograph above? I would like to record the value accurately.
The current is 35 A
